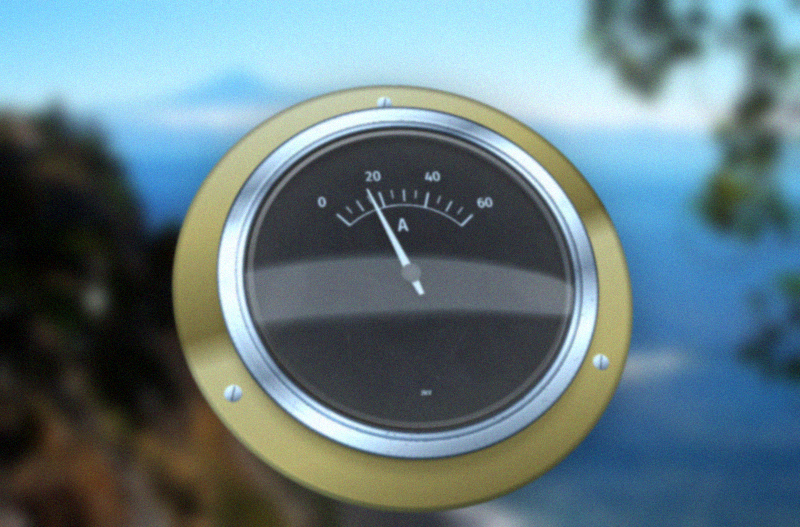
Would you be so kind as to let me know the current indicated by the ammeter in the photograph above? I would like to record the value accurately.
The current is 15 A
